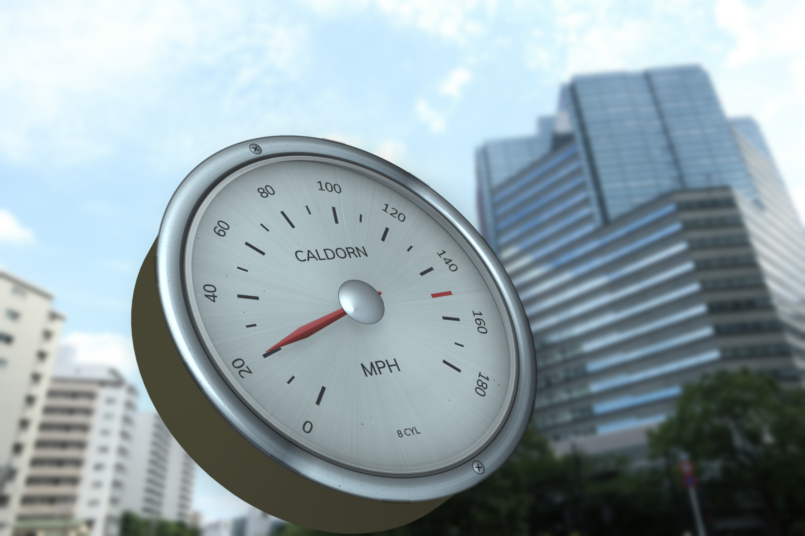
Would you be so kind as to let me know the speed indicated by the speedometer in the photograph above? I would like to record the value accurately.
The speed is 20 mph
